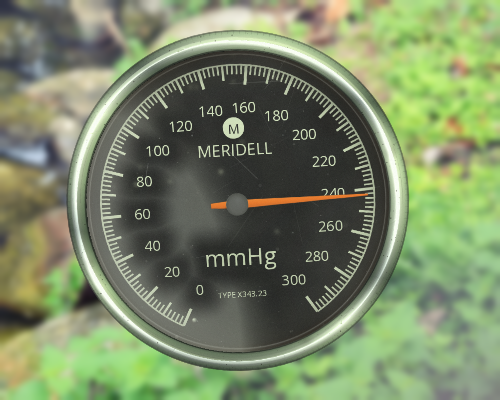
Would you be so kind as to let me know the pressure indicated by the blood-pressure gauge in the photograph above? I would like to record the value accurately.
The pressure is 242 mmHg
